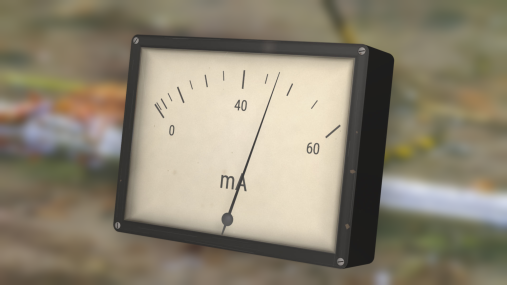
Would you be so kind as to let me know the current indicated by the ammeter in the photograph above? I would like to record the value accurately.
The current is 47.5 mA
